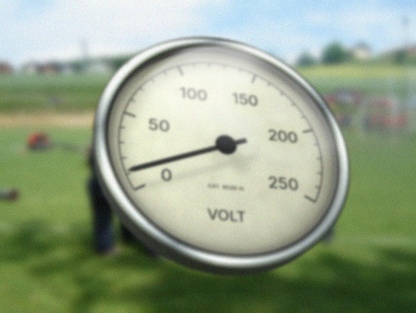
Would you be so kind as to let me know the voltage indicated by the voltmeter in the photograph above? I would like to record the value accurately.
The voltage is 10 V
